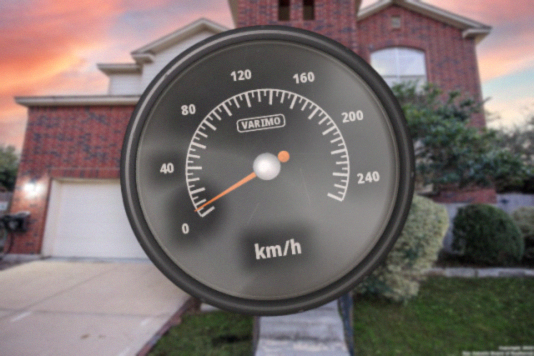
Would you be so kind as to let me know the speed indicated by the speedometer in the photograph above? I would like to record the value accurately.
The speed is 5 km/h
